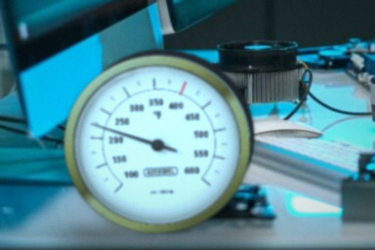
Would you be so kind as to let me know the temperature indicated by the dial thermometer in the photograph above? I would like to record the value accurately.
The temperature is 225 °F
